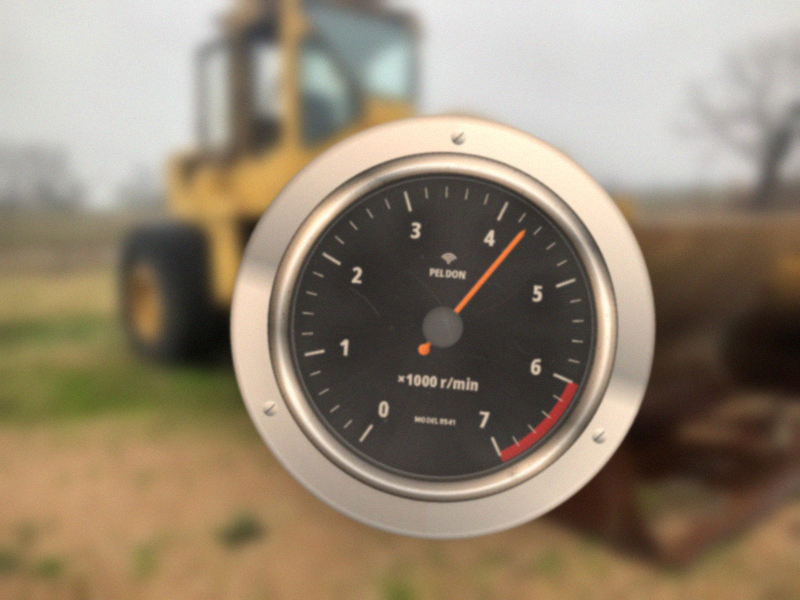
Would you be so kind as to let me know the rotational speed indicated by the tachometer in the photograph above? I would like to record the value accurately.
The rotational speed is 4300 rpm
